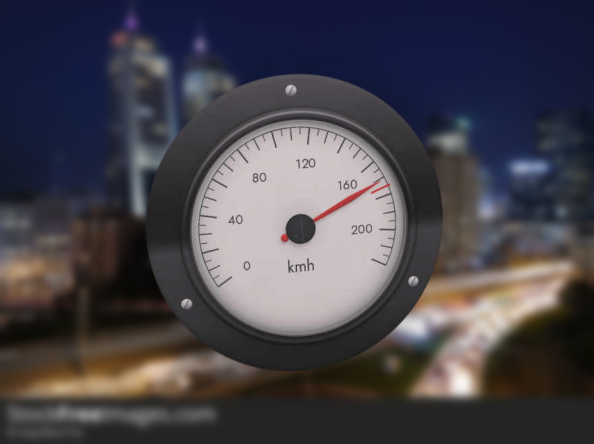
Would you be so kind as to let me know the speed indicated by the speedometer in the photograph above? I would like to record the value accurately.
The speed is 170 km/h
